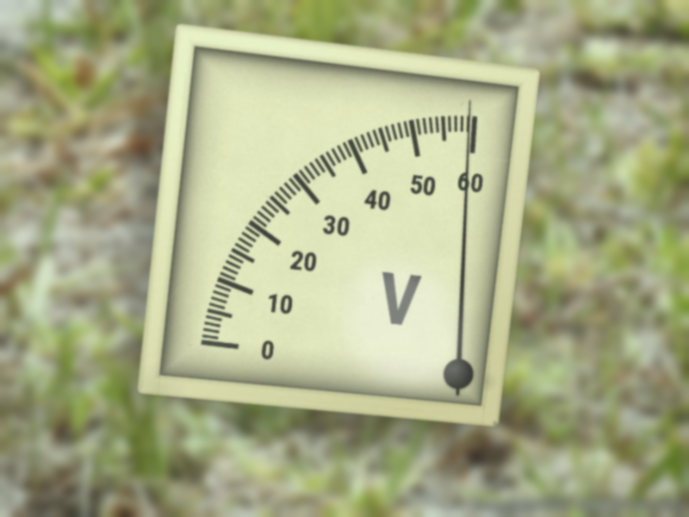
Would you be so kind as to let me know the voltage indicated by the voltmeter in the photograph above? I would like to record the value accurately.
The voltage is 59 V
